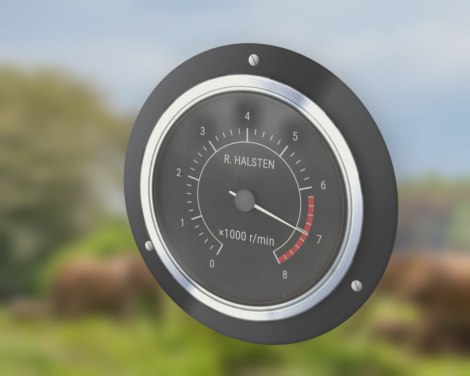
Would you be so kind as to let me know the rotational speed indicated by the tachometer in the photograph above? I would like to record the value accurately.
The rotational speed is 7000 rpm
